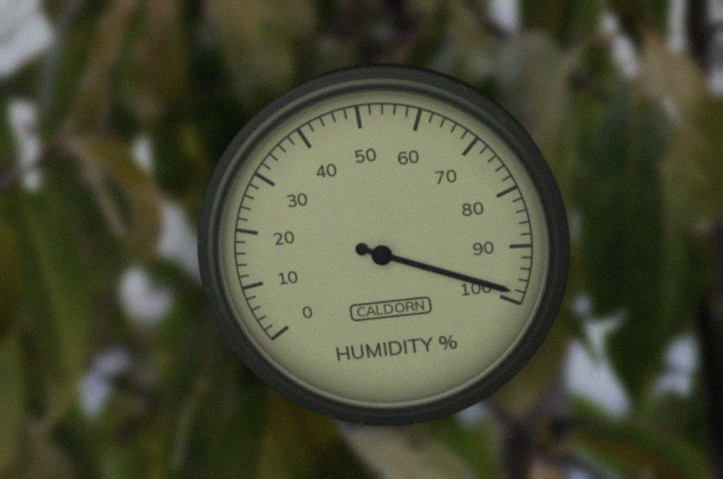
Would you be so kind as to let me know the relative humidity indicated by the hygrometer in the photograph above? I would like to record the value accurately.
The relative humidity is 98 %
